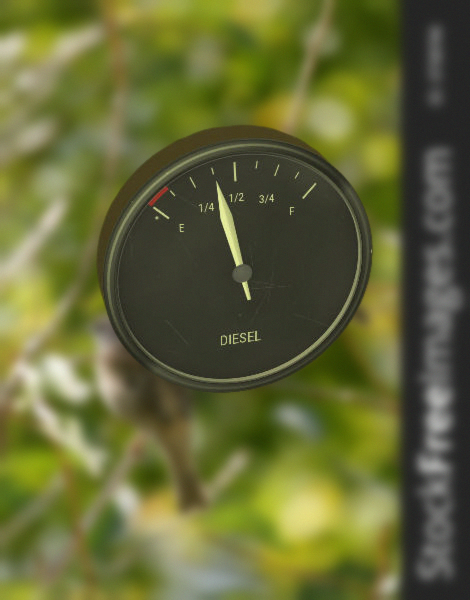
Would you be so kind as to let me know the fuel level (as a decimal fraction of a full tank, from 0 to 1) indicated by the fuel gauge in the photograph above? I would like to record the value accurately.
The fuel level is 0.375
